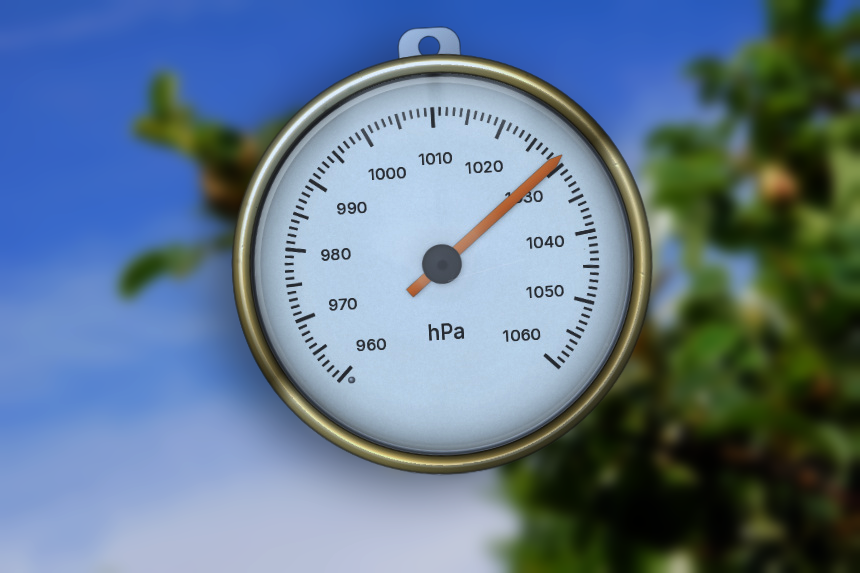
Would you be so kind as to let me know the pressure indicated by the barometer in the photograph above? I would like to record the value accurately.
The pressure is 1029 hPa
